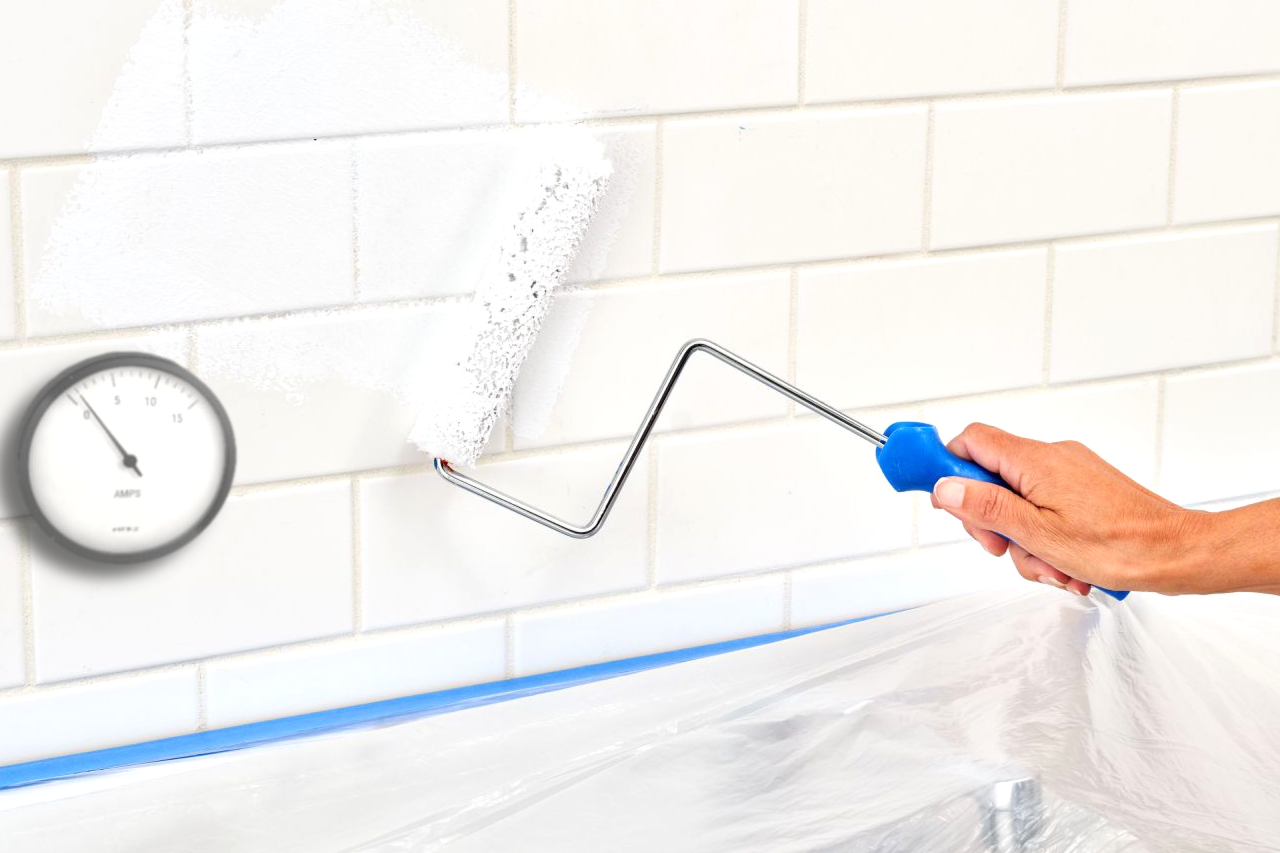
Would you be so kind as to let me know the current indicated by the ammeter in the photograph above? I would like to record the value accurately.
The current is 1 A
